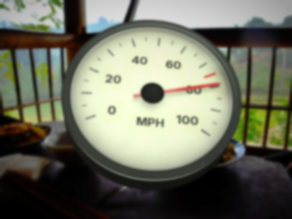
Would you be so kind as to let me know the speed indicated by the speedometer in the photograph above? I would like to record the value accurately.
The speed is 80 mph
